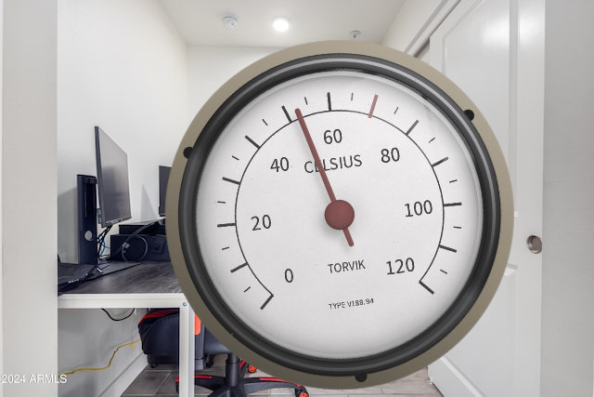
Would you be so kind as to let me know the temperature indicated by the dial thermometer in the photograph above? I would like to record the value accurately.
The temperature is 52.5 °C
